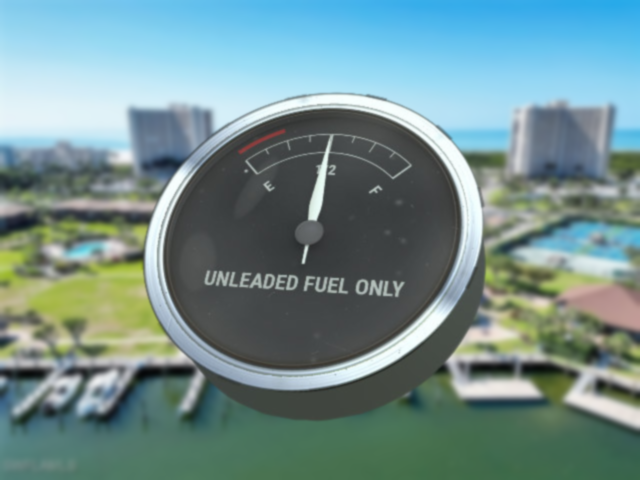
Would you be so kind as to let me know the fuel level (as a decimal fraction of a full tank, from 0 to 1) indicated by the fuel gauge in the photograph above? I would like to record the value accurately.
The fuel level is 0.5
